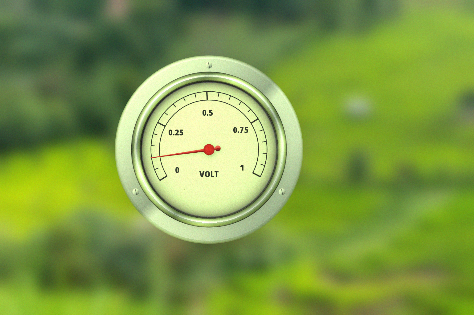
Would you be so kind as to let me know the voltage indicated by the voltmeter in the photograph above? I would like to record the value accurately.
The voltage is 0.1 V
